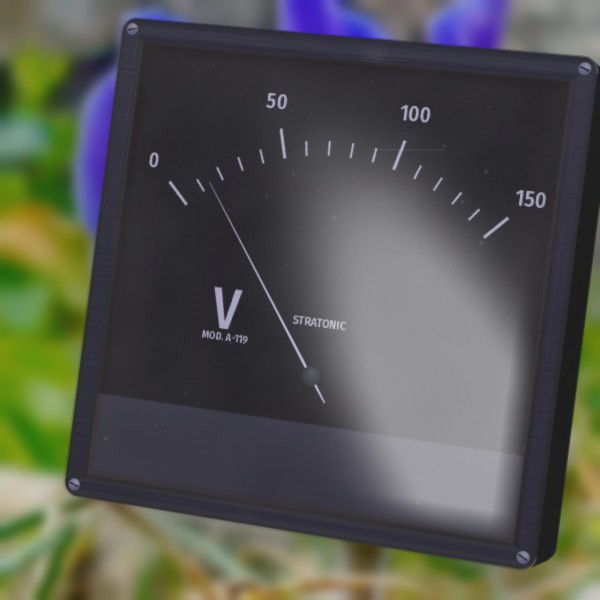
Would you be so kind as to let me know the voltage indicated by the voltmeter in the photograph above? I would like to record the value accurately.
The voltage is 15 V
